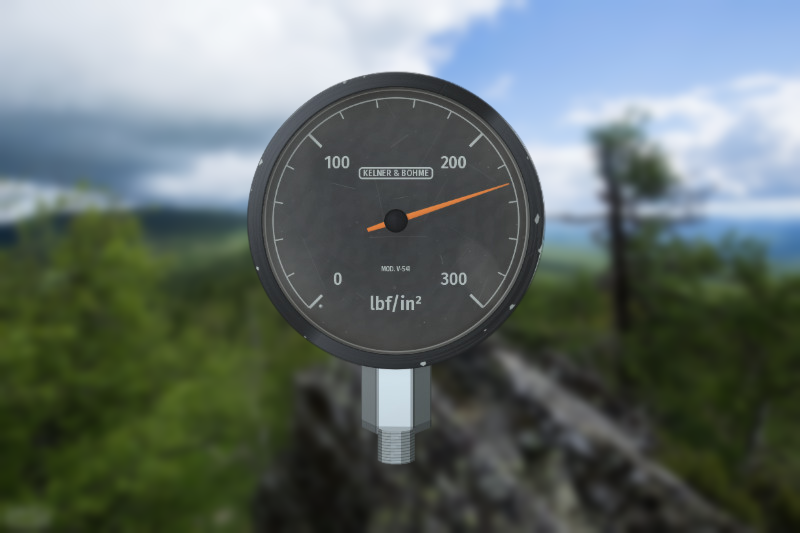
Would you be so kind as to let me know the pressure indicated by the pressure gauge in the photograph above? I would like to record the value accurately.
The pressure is 230 psi
